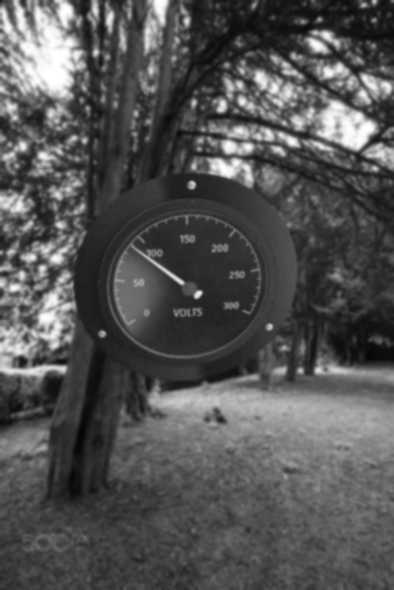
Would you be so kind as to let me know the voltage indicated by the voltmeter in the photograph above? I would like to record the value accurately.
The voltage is 90 V
